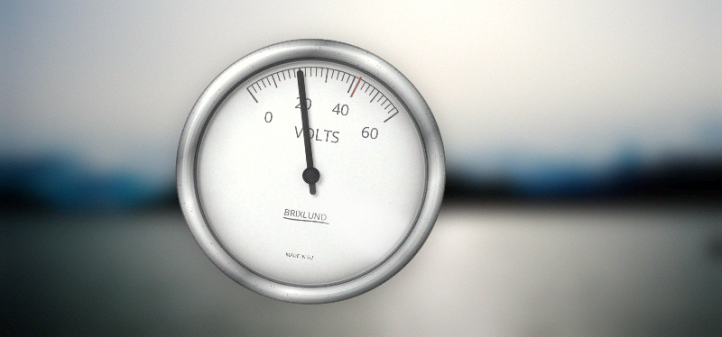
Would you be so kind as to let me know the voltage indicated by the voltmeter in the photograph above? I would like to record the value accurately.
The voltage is 20 V
